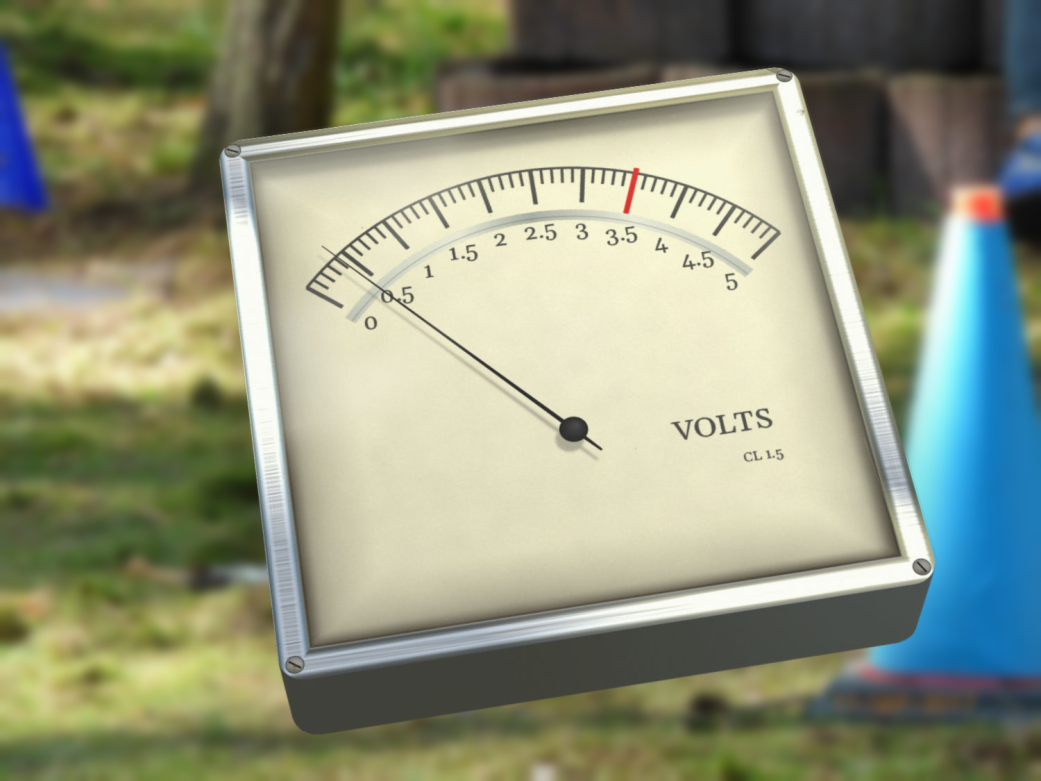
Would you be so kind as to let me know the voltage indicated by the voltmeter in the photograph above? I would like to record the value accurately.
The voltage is 0.4 V
